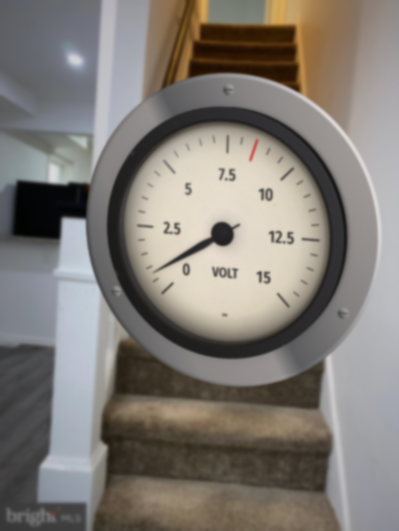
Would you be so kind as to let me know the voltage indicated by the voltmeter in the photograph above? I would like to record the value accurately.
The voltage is 0.75 V
